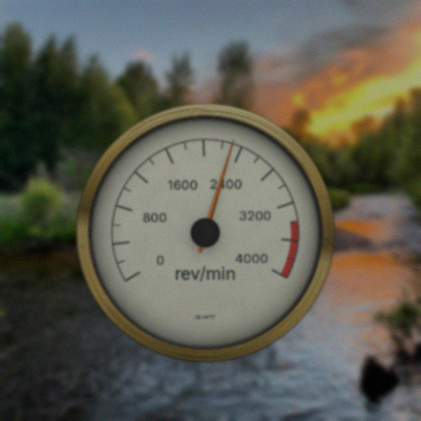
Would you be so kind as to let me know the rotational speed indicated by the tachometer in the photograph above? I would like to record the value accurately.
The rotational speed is 2300 rpm
